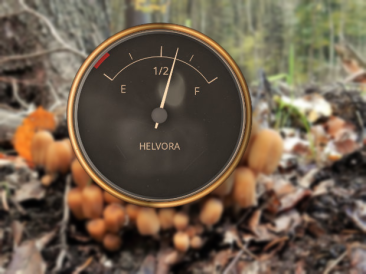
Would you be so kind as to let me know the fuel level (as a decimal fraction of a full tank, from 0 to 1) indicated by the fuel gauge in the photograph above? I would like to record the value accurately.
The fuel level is 0.625
